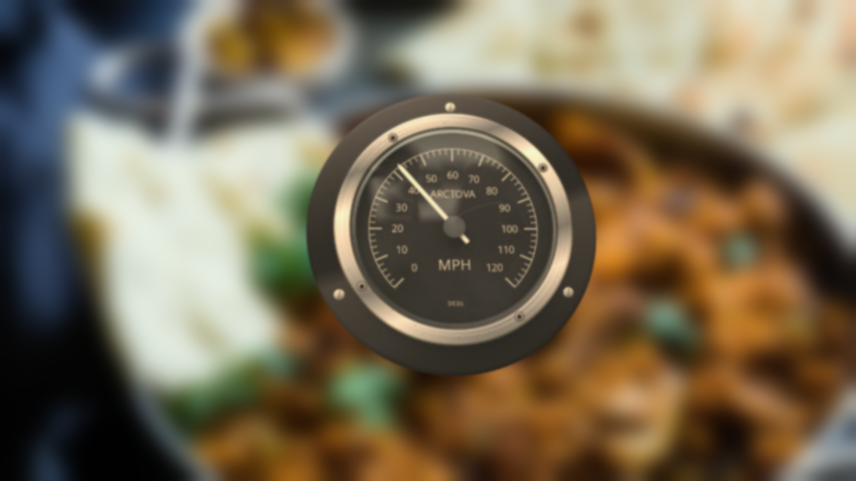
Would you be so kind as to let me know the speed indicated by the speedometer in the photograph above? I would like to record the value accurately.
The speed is 42 mph
